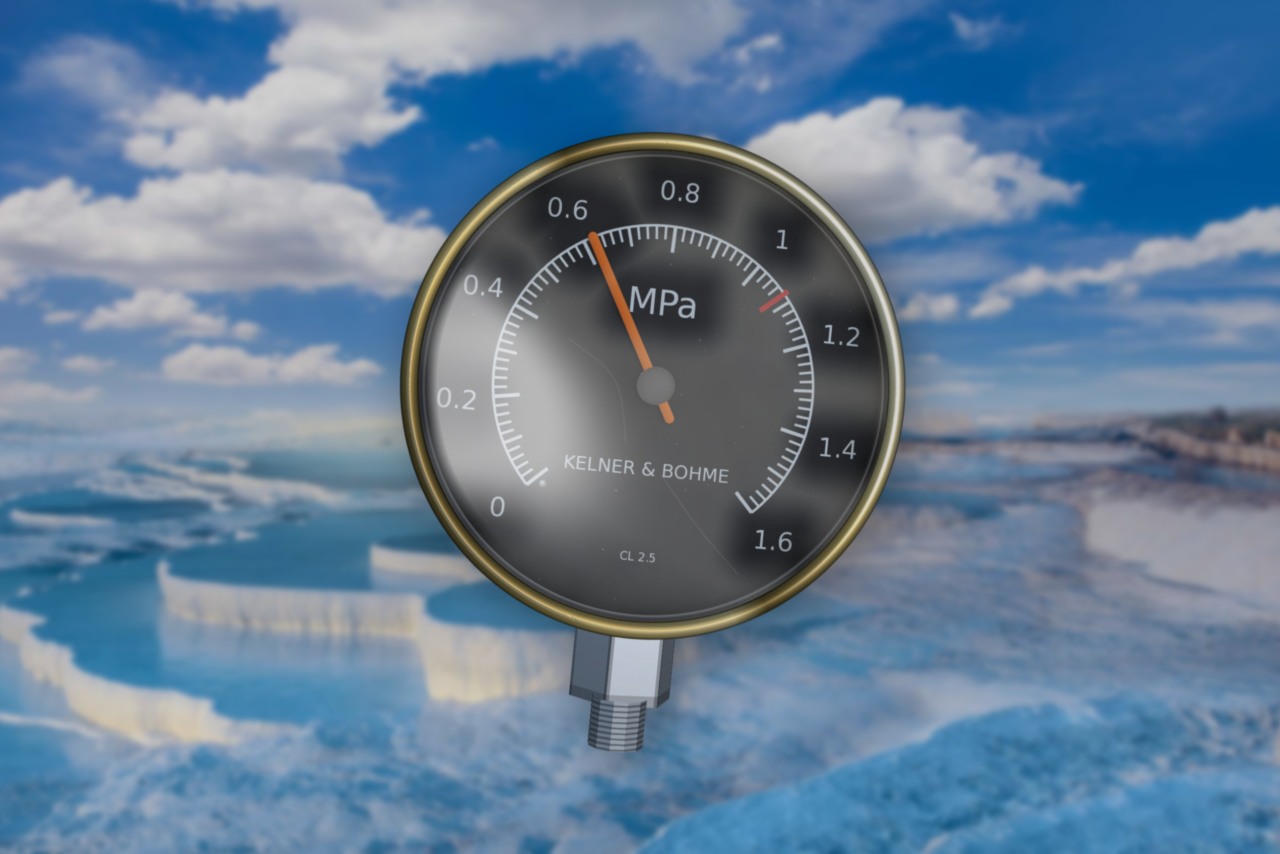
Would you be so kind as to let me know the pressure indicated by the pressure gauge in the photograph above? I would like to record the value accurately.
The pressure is 0.62 MPa
